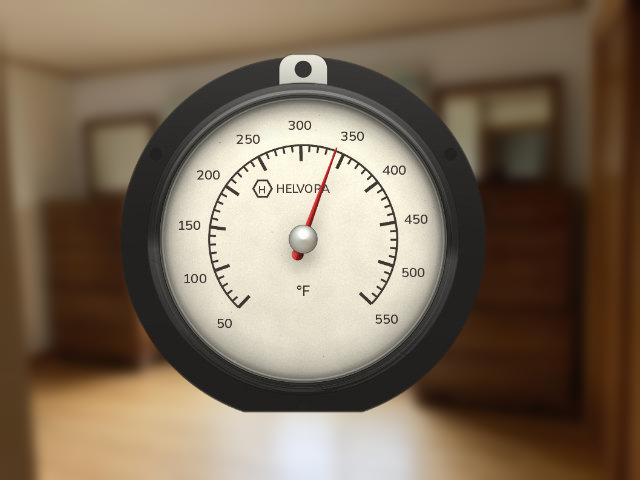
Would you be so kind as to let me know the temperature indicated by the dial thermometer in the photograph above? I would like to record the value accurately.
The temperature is 340 °F
